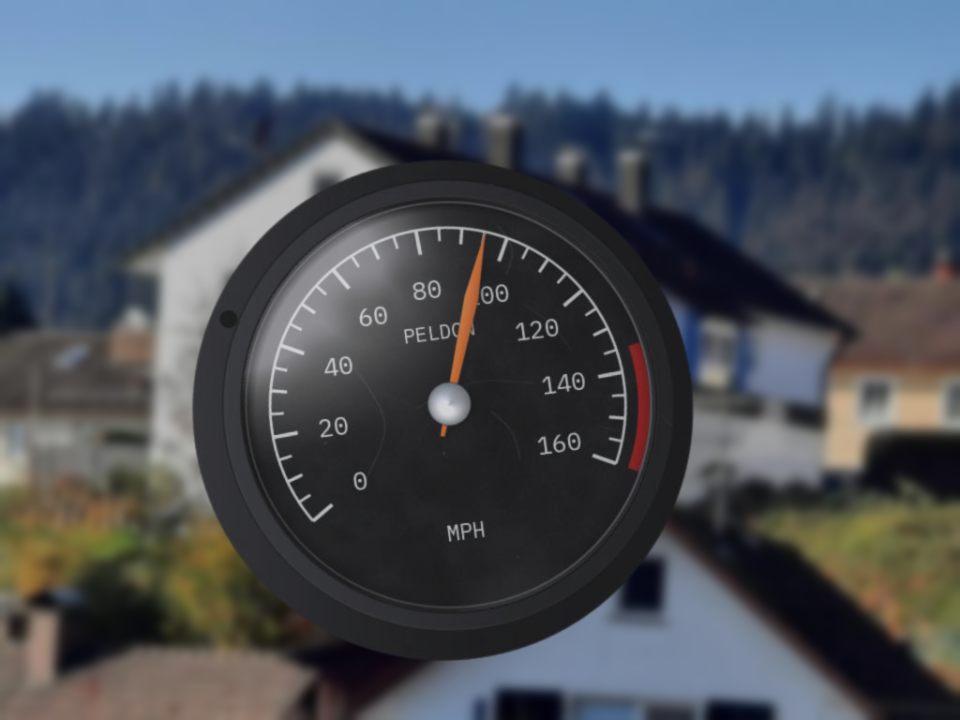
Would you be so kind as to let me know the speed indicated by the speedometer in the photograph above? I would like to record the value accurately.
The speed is 95 mph
